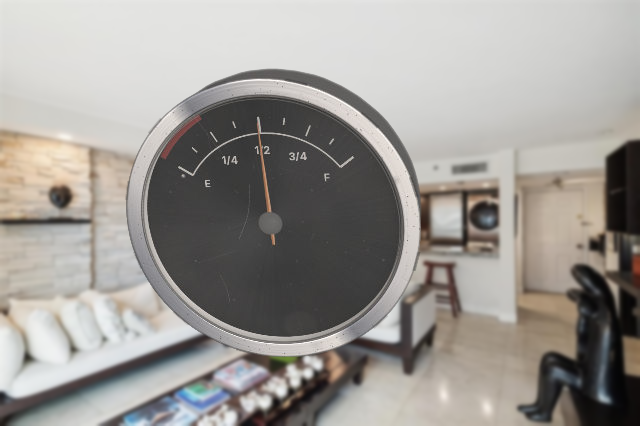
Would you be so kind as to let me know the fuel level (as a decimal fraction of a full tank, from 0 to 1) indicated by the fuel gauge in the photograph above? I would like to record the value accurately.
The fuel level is 0.5
